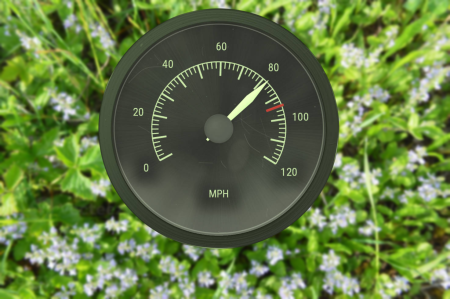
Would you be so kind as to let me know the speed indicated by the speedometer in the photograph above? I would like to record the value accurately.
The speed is 82 mph
